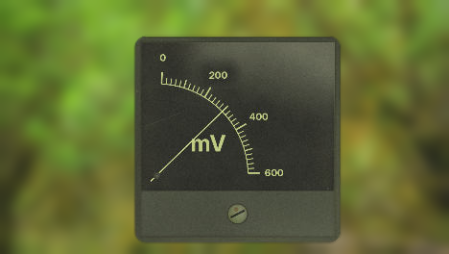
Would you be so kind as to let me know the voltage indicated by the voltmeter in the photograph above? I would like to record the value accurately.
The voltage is 300 mV
